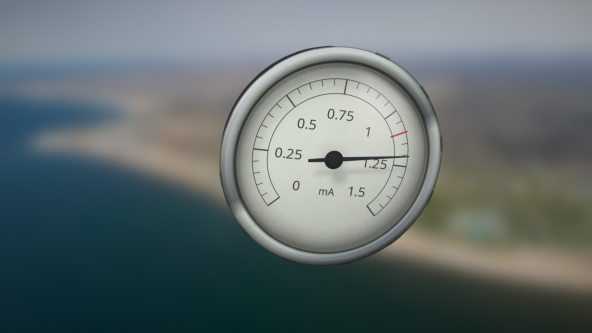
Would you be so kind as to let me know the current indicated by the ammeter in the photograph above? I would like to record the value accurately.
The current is 1.2 mA
